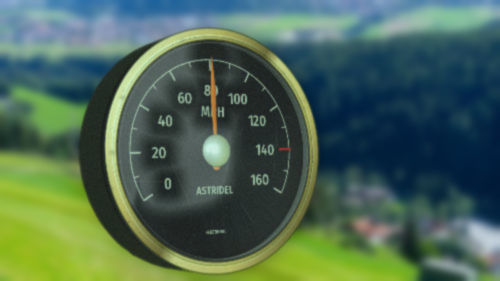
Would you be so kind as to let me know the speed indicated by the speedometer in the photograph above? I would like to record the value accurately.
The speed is 80 mph
